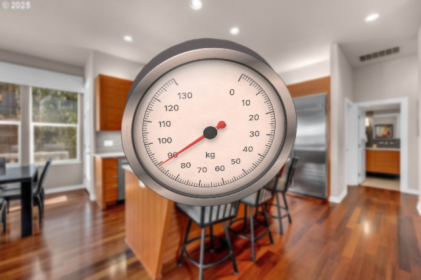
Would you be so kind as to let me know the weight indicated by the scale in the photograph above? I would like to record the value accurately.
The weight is 90 kg
